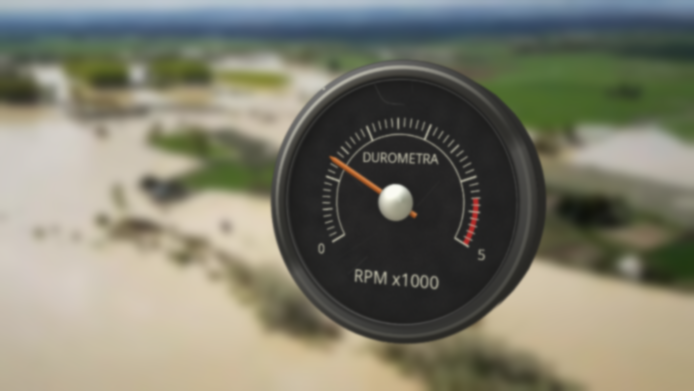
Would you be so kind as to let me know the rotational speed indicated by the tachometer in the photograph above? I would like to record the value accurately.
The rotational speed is 1300 rpm
